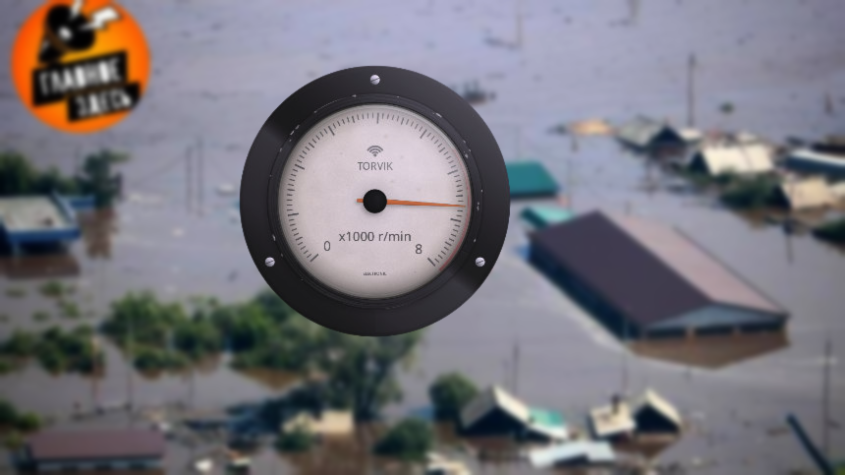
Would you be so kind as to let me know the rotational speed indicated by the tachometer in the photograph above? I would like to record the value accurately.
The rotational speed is 6700 rpm
